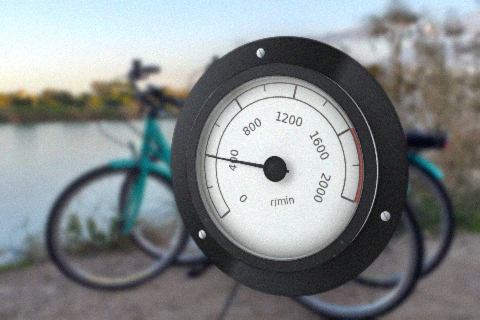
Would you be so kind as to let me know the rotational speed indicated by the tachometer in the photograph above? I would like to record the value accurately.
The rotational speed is 400 rpm
